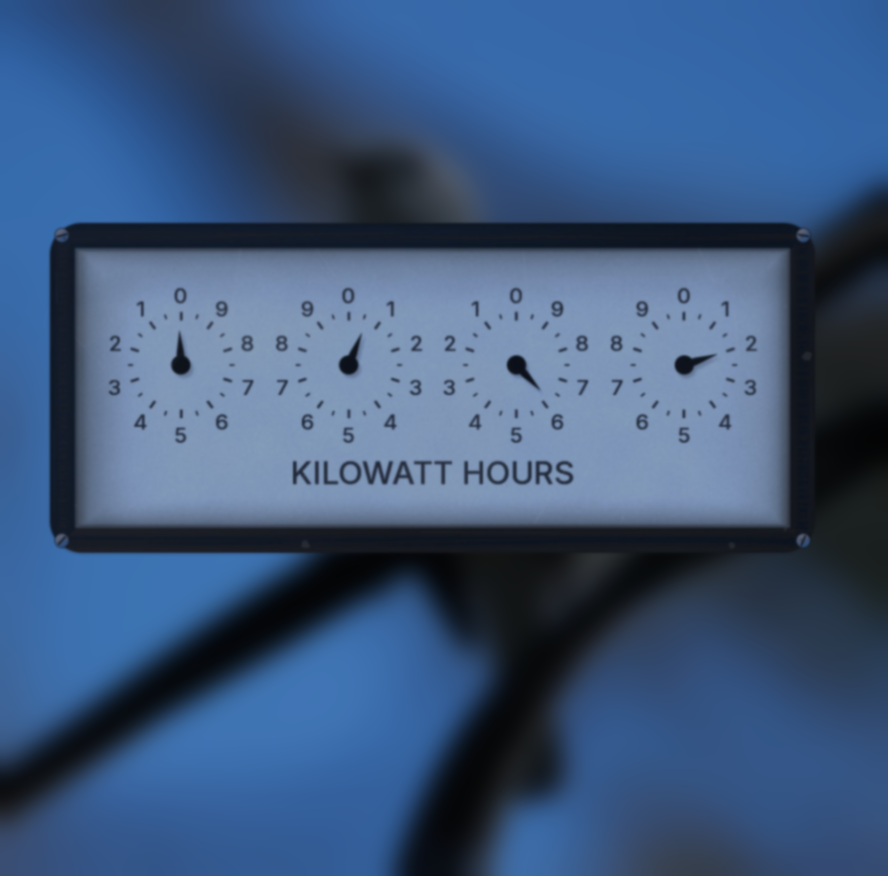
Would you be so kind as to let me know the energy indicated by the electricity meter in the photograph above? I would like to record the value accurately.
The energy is 62 kWh
